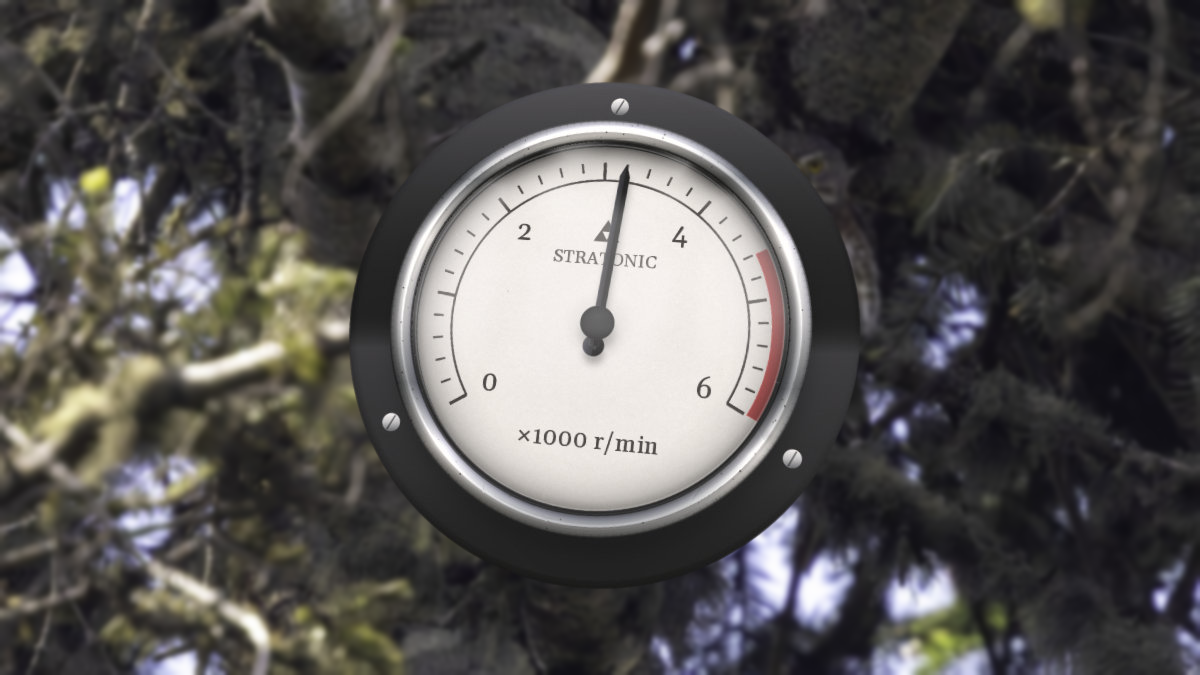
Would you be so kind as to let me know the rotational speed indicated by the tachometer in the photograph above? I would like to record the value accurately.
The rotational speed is 3200 rpm
